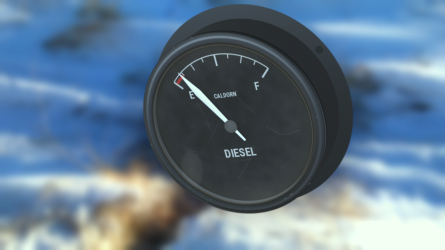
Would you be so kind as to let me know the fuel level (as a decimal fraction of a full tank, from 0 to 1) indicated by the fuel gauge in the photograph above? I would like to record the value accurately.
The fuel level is 0.125
